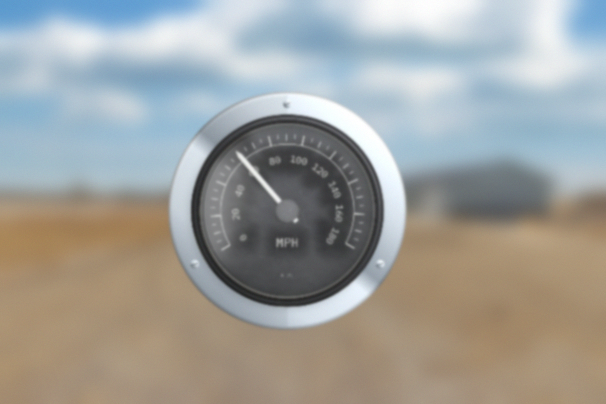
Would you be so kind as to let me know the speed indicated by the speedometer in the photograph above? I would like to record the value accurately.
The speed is 60 mph
